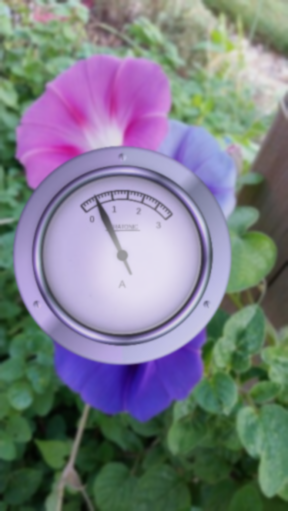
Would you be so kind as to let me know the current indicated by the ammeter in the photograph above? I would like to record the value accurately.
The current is 0.5 A
